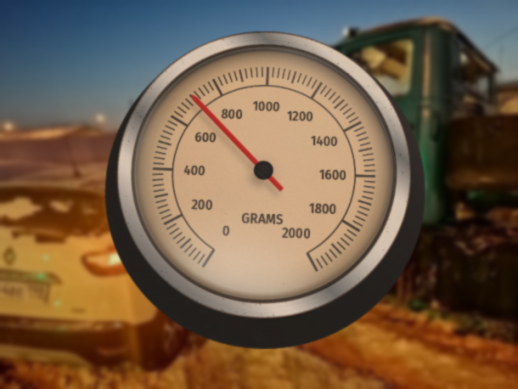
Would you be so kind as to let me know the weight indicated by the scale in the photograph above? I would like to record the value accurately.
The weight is 700 g
